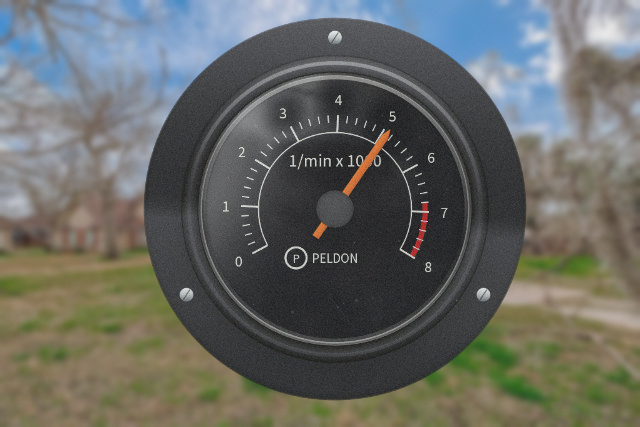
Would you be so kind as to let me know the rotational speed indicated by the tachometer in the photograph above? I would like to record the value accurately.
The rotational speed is 5100 rpm
